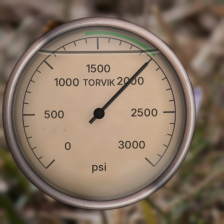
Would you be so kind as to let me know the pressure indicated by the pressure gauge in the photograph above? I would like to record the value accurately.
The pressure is 2000 psi
